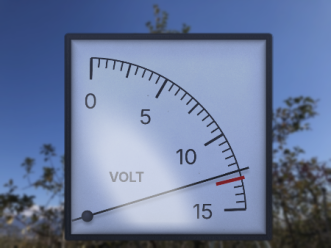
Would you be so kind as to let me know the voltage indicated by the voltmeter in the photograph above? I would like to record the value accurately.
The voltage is 12.5 V
